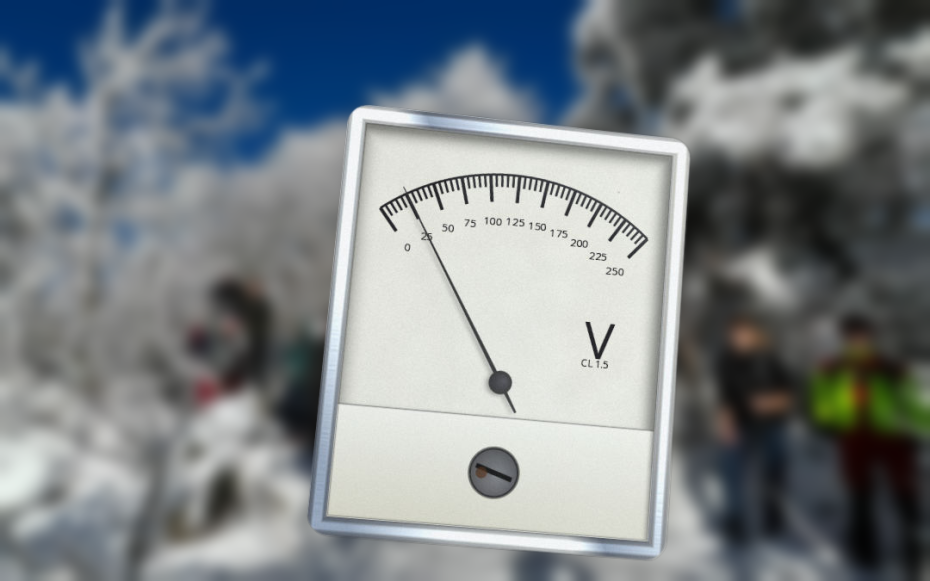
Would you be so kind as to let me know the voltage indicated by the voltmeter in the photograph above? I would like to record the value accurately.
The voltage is 25 V
